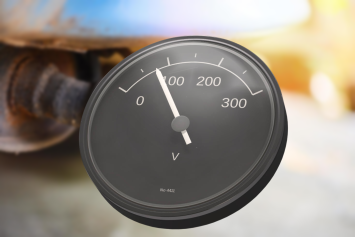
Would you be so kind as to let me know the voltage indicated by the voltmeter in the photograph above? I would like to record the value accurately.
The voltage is 75 V
